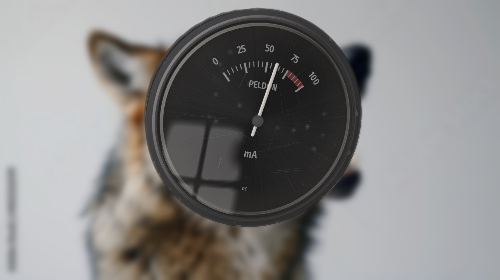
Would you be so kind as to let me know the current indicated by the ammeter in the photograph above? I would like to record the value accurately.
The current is 60 mA
